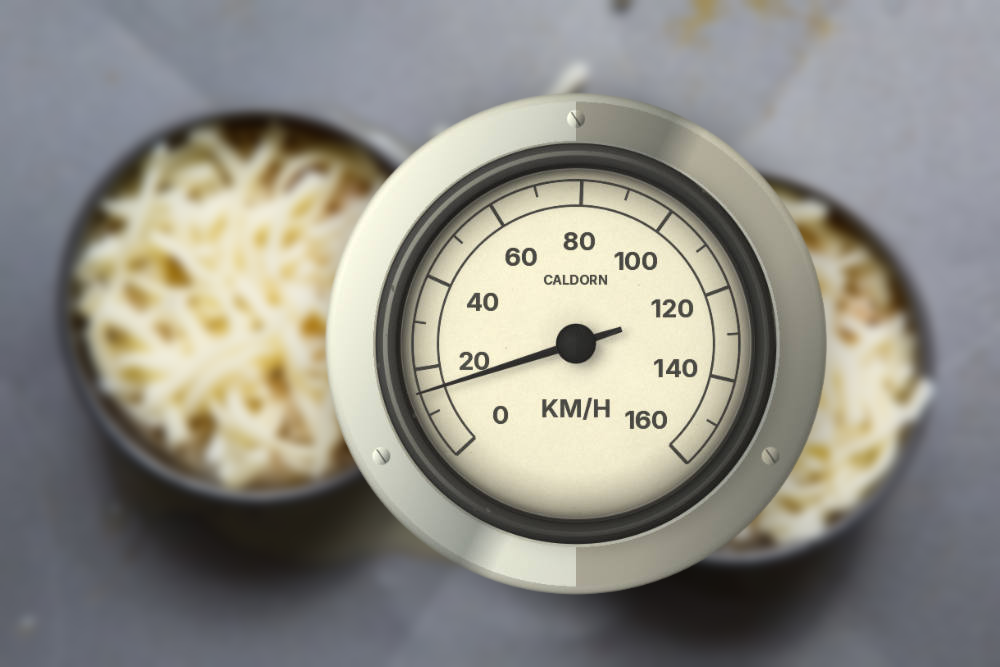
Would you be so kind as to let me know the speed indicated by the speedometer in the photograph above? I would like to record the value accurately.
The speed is 15 km/h
